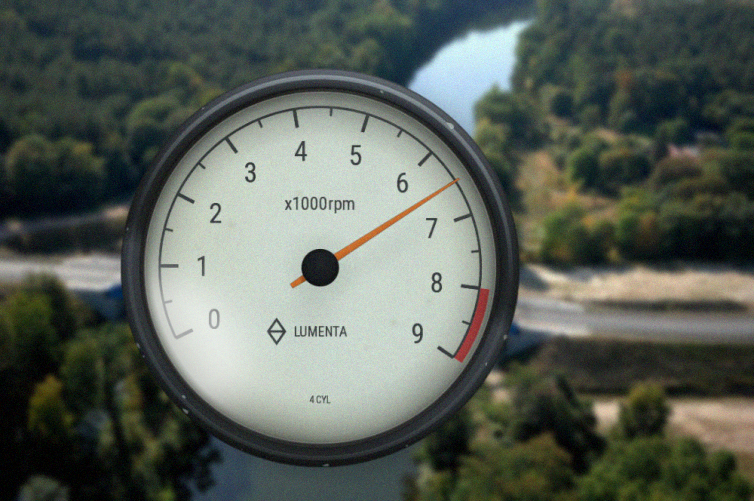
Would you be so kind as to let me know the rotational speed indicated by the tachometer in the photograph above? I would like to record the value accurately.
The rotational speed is 6500 rpm
